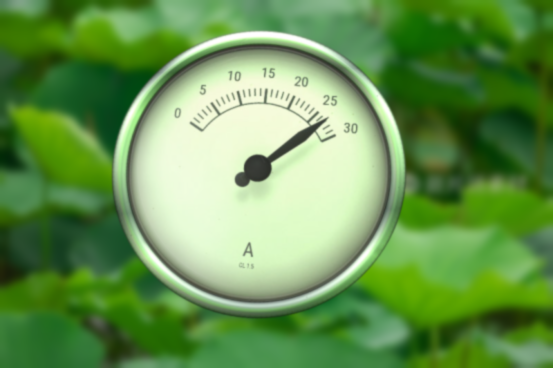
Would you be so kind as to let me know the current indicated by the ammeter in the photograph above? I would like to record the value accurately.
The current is 27 A
